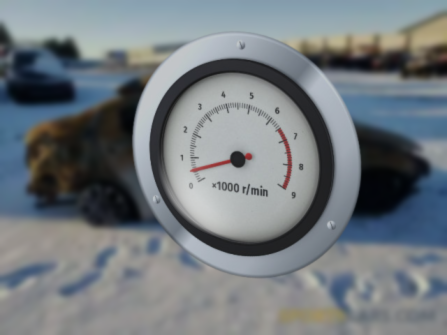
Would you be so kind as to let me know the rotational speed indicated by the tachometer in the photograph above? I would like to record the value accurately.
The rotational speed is 500 rpm
